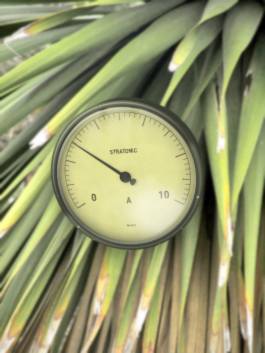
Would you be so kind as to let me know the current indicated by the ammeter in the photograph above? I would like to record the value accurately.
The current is 2.8 A
